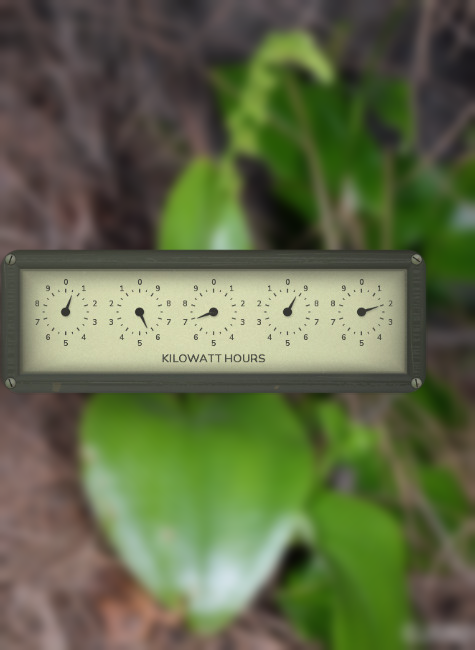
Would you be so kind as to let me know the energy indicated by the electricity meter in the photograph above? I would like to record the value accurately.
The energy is 5692 kWh
